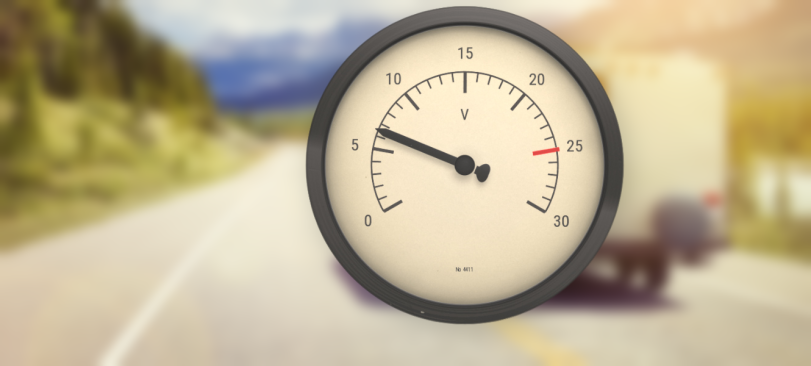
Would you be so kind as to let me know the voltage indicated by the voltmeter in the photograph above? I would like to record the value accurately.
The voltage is 6.5 V
